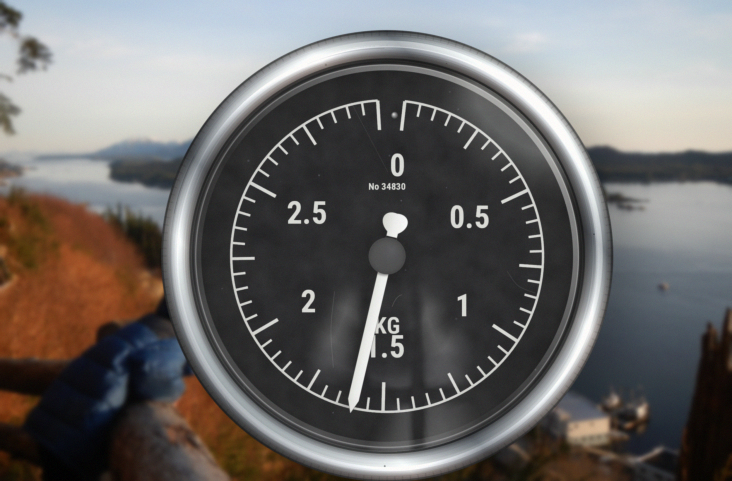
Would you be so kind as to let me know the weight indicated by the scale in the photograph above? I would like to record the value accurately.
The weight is 1.6 kg
